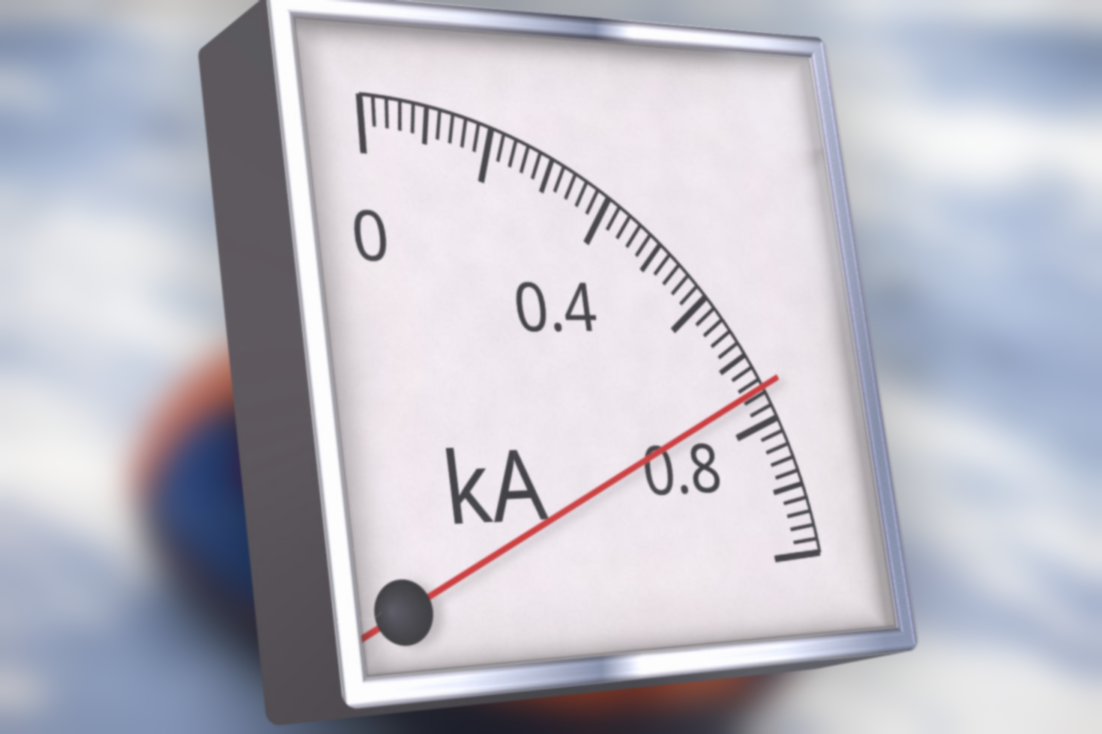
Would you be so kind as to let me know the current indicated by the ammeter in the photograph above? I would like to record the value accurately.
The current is 0.75 kA
